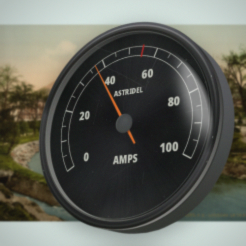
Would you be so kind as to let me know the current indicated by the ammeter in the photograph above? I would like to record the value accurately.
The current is 37.5 A
